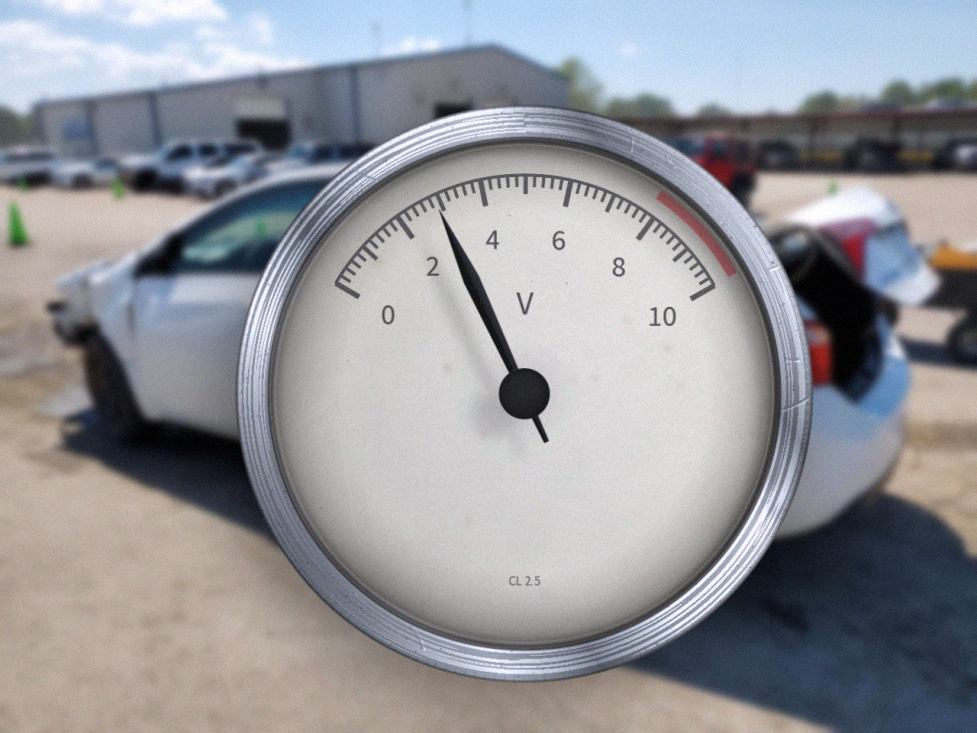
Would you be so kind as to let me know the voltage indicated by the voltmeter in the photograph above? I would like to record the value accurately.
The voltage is 2.9 V
